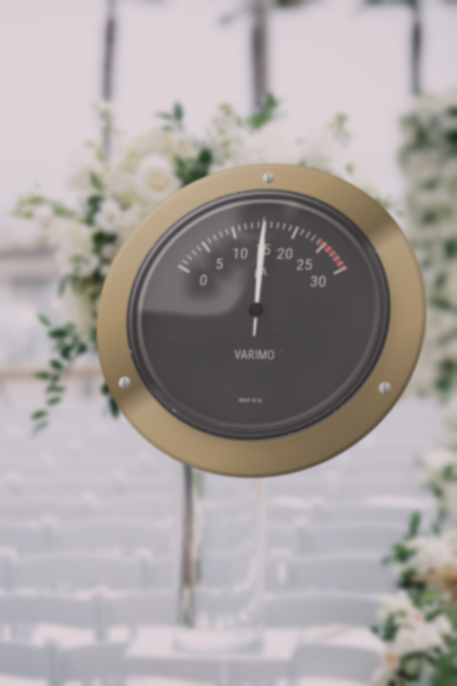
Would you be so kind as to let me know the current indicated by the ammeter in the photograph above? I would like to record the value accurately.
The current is 15 µA
